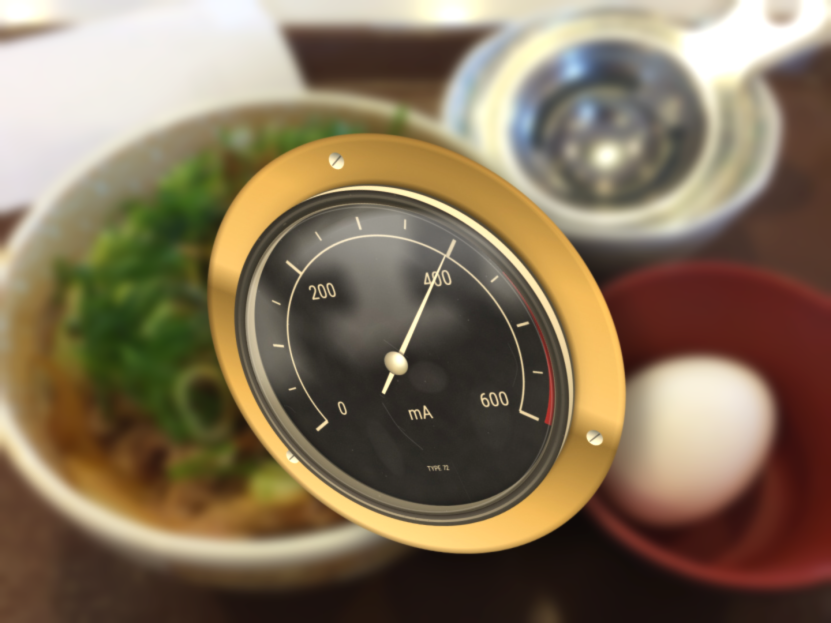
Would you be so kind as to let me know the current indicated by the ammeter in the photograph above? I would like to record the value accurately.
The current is 400 mA
